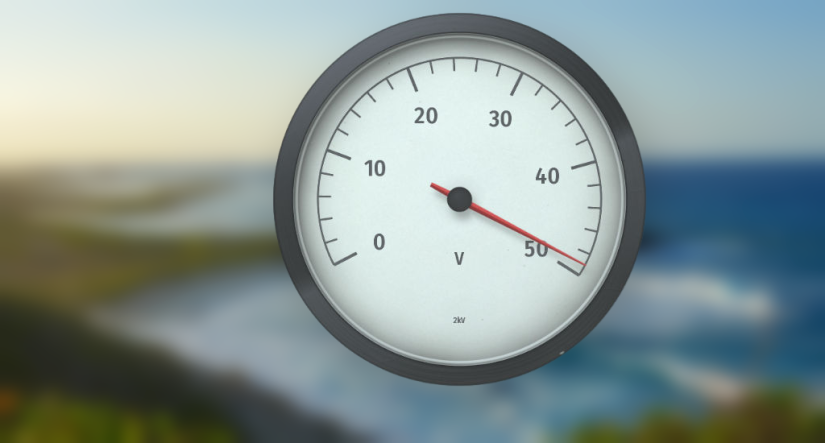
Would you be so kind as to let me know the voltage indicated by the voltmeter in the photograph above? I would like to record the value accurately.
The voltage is 49 V
